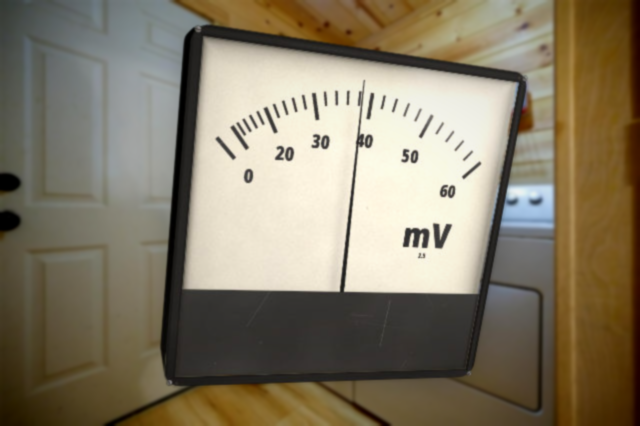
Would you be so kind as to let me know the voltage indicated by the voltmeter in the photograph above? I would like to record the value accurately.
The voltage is 38 mV
